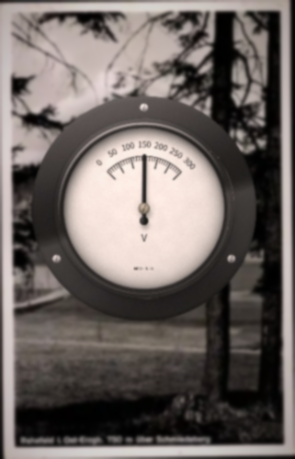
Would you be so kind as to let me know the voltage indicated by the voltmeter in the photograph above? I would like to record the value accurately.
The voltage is 150 V
